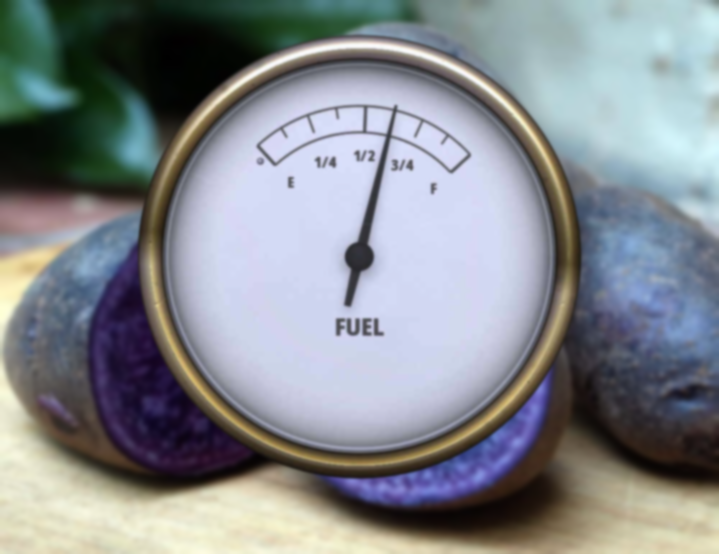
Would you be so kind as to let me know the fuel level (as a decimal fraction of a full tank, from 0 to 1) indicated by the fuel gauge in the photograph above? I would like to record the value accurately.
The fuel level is 0.625
